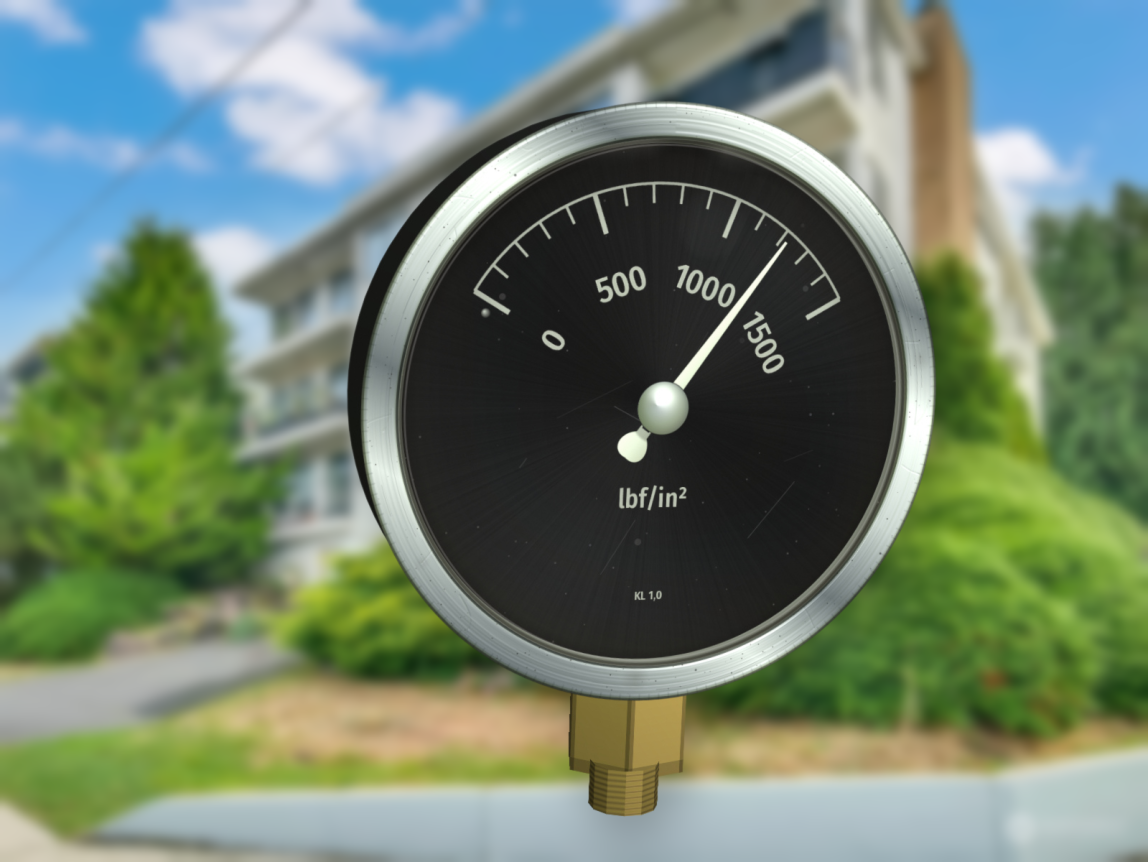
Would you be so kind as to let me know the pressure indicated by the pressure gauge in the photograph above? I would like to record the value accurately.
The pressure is 1200 psi
